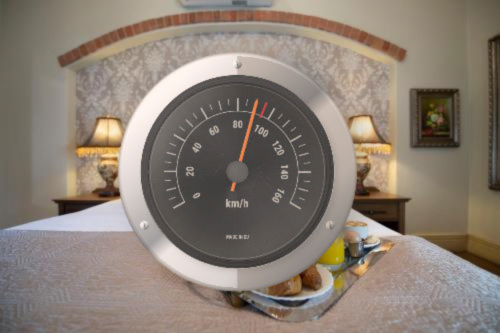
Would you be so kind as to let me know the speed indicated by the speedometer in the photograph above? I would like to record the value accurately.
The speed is 90 km/h
